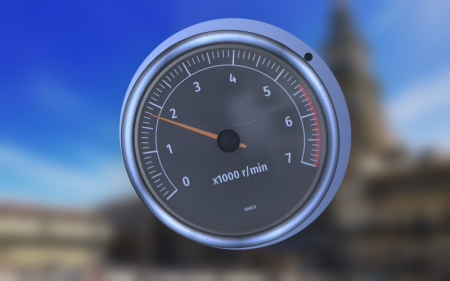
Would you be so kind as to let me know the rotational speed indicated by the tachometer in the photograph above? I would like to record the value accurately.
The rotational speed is 1800 rpm
